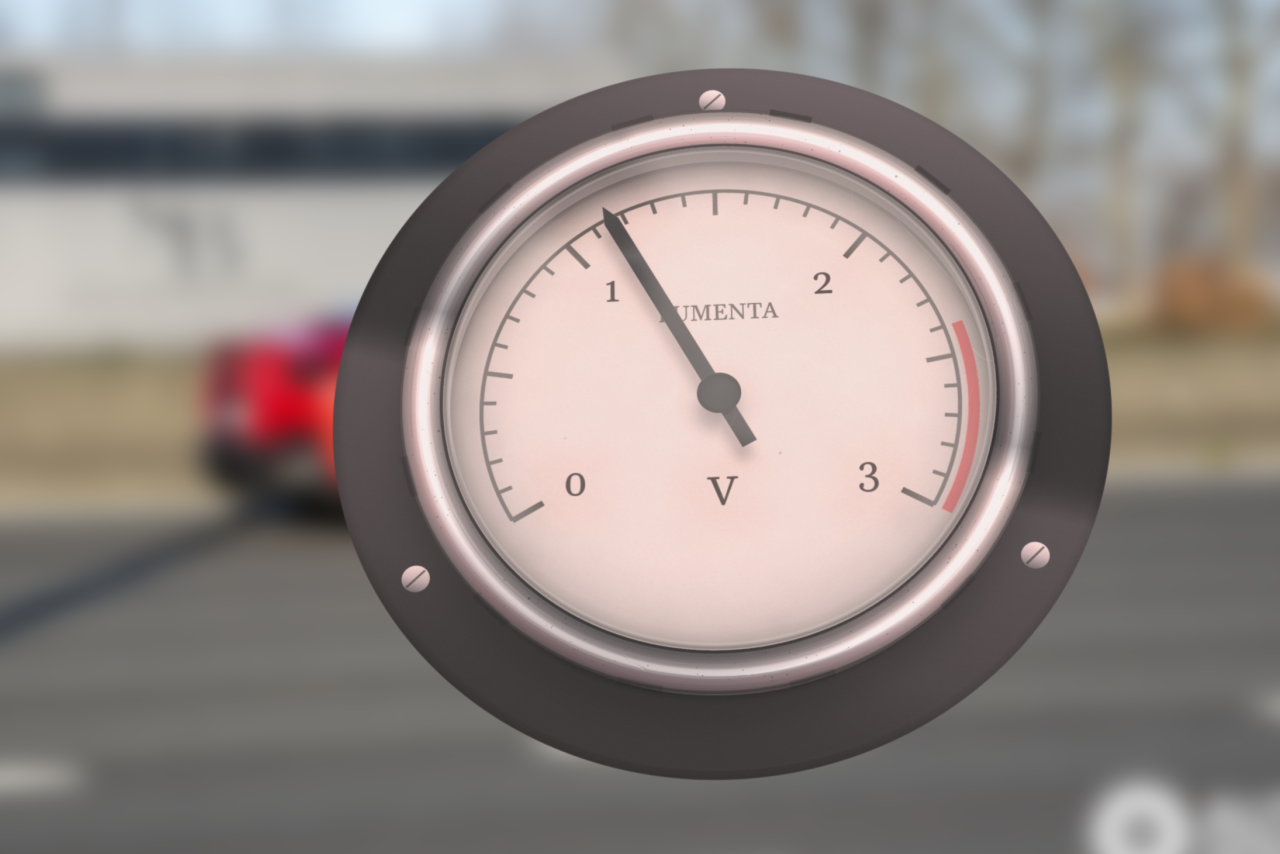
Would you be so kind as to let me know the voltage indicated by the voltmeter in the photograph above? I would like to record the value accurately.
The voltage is 1.15 V
